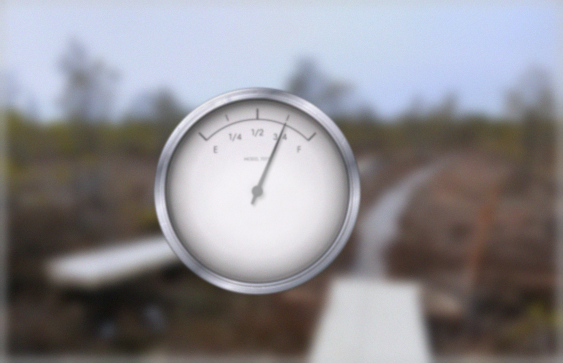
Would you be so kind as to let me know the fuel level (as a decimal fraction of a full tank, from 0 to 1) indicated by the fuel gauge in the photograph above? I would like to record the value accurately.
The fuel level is 0.75
